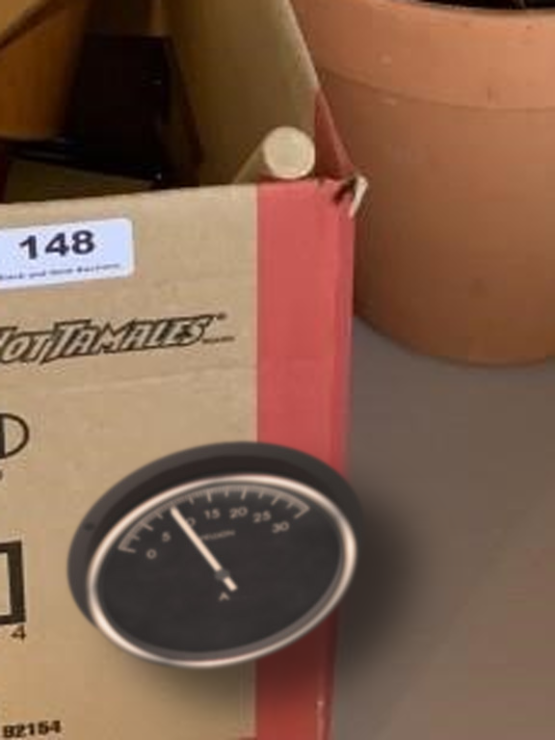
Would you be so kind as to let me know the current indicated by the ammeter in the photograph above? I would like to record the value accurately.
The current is 10 A
